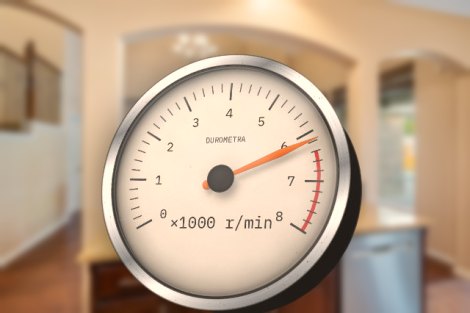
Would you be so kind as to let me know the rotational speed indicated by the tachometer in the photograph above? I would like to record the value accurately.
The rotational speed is 6200 rpm
